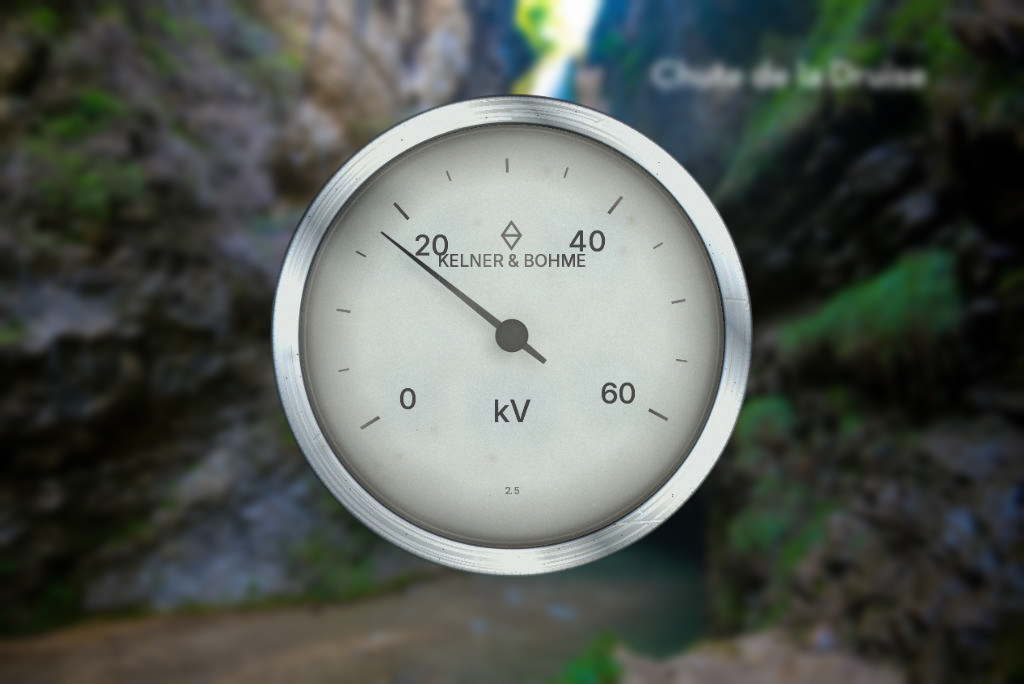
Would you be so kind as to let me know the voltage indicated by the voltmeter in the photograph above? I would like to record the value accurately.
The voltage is 17.5 kV
